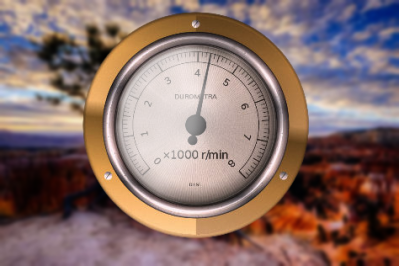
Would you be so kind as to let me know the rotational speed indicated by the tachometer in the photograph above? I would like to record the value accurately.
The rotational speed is 4300 rpm
